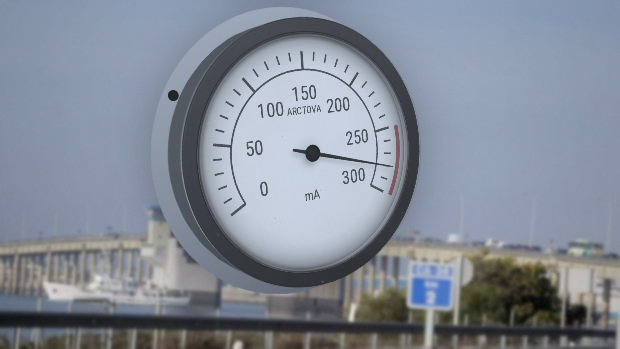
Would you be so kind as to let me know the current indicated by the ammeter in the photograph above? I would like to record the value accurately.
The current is 280 mA
